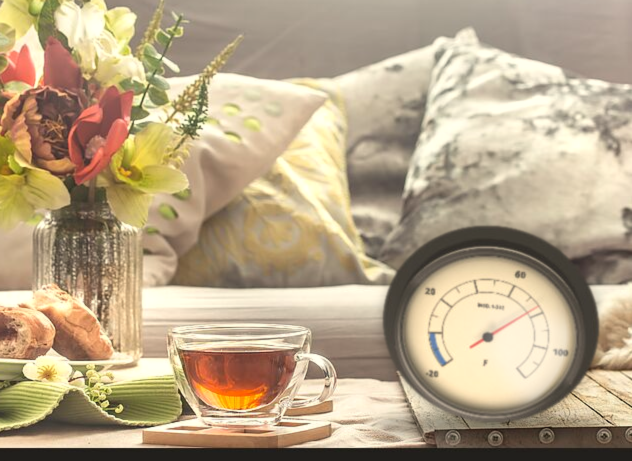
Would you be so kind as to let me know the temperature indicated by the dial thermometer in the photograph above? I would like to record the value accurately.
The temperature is 75 °F
